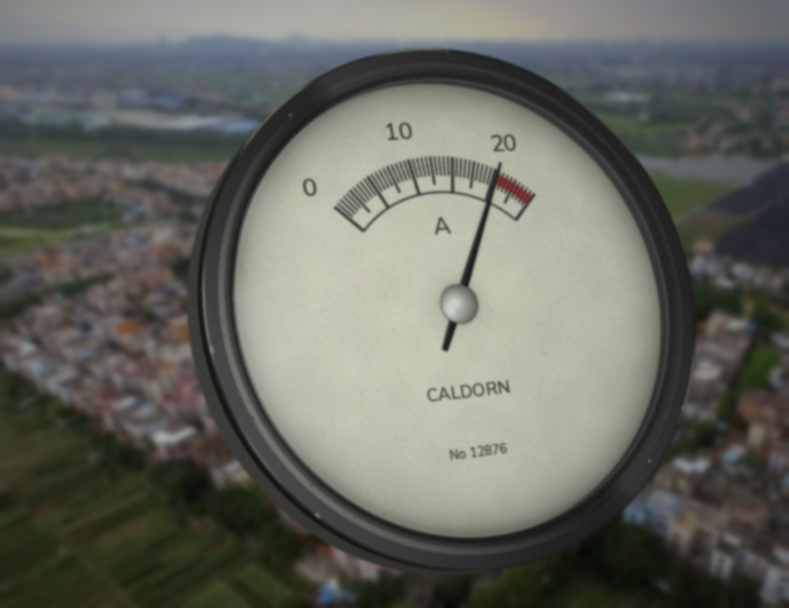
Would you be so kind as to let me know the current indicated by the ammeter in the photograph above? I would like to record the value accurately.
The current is 20 A
